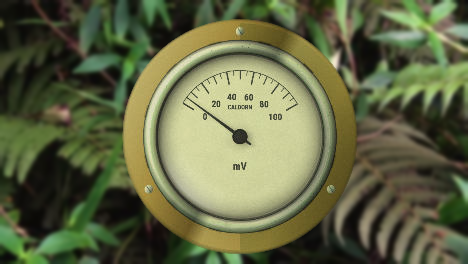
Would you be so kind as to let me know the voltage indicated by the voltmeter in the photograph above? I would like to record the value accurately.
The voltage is 5 mV
